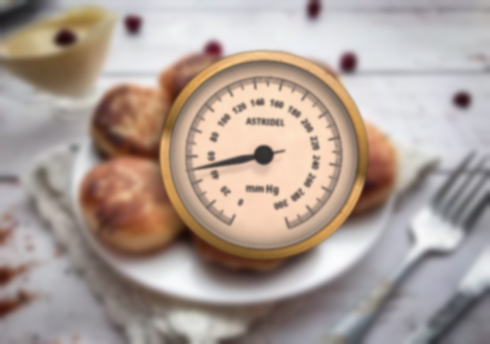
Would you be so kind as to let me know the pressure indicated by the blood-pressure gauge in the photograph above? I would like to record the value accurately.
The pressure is 50 mmHg
